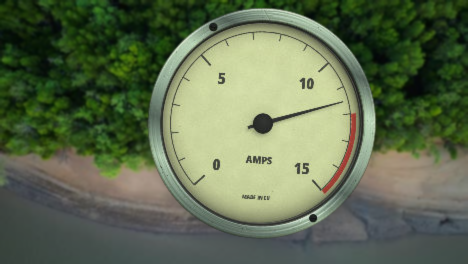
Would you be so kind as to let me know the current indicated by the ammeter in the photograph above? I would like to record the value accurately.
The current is 11.5 A
